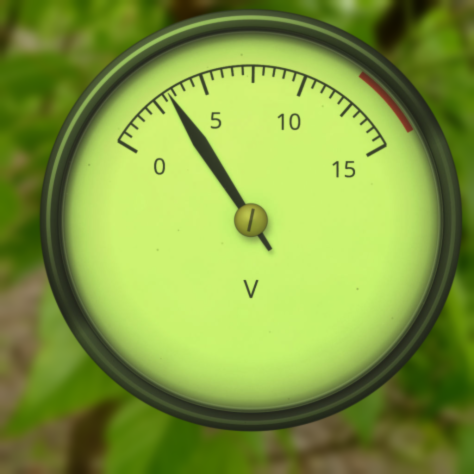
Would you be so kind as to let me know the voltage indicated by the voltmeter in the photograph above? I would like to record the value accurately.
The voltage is 3.25 V
